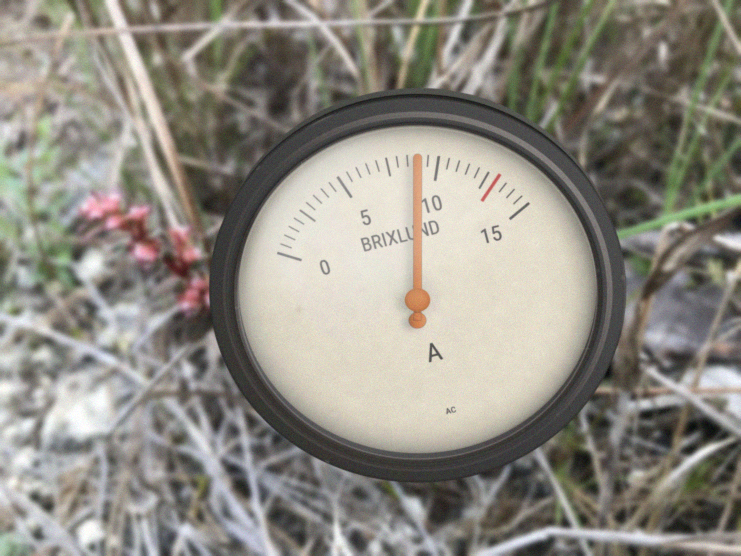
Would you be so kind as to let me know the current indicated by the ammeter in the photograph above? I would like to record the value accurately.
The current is 9 A
